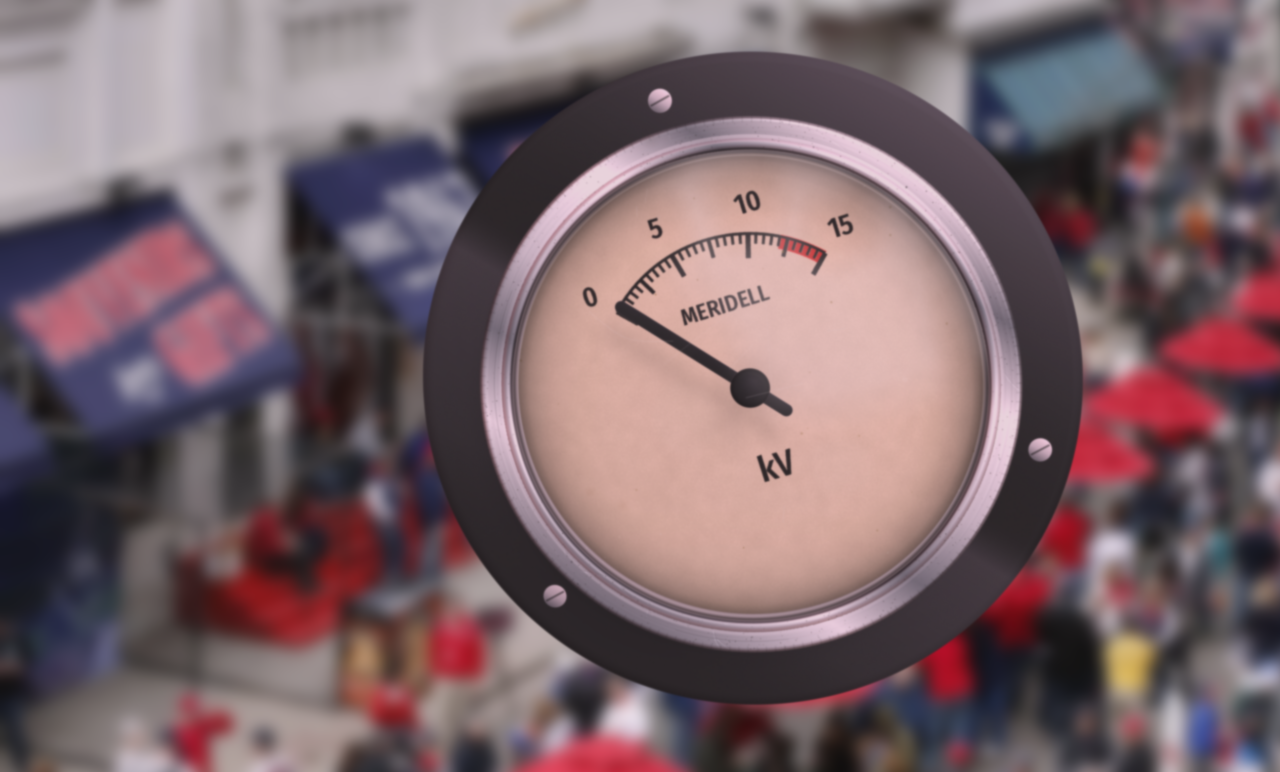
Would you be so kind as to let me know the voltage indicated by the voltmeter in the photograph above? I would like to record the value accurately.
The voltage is 0.5 kV
